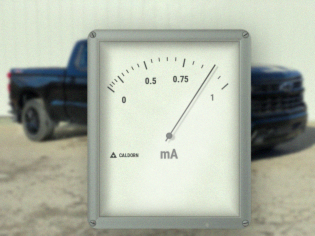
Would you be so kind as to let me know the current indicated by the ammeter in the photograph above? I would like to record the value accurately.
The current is 0.9 mA
